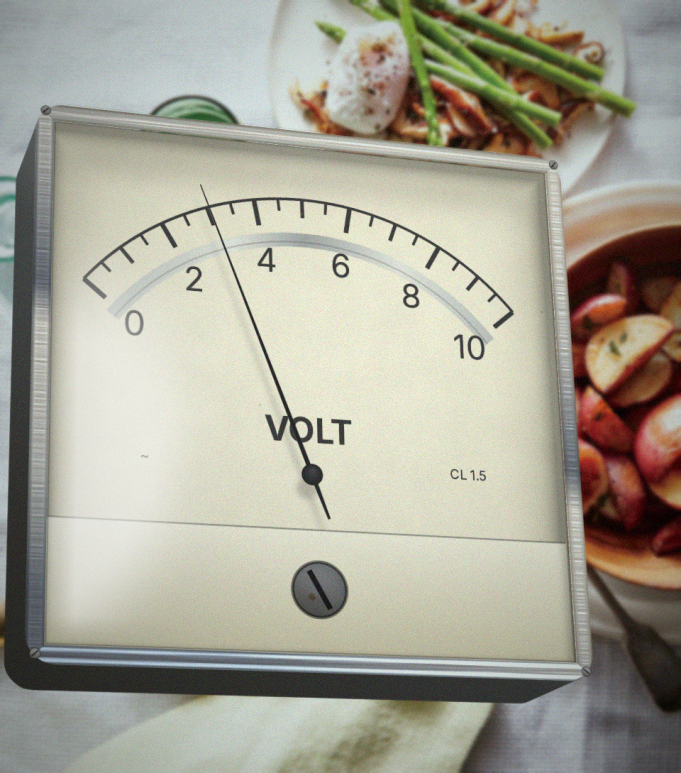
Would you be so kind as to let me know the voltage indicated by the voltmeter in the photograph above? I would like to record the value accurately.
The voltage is 3 V
